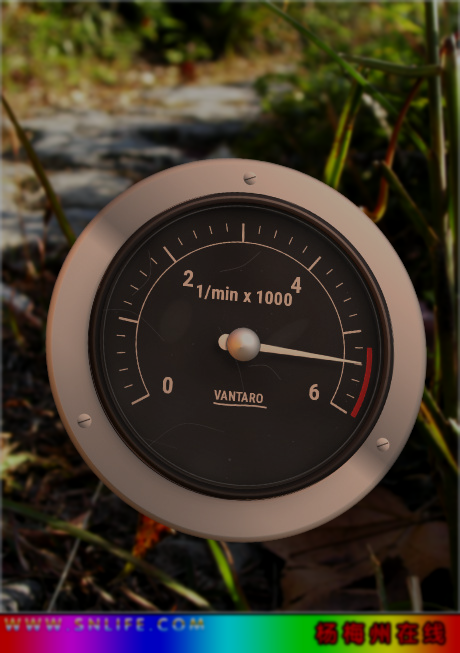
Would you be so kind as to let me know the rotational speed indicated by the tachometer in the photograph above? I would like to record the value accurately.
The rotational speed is 5400 rpm
